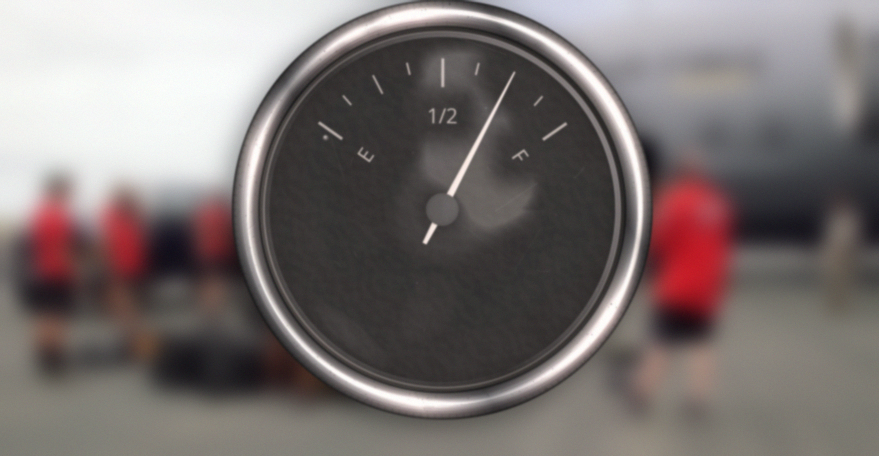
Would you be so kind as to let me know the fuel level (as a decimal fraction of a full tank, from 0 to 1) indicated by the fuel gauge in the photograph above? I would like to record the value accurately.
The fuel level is 0.75
